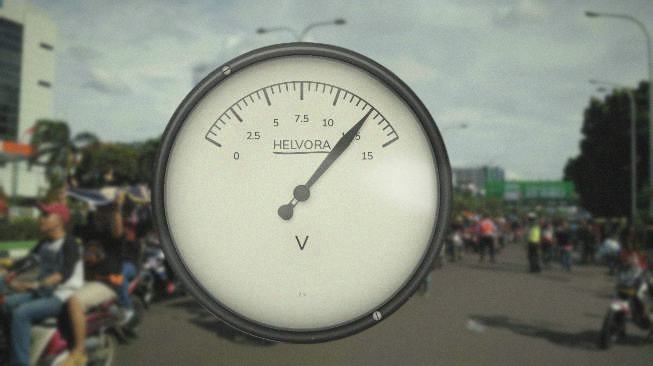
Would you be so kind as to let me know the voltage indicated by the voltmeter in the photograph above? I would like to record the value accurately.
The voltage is 12.5 V
